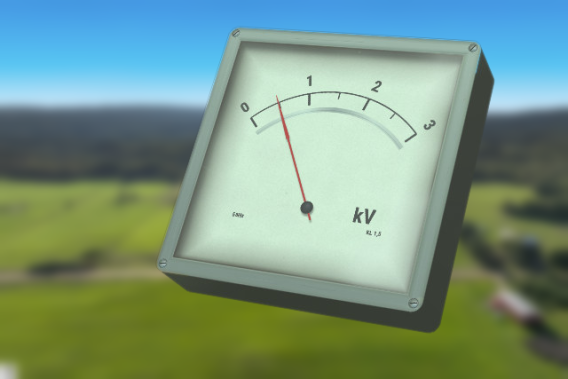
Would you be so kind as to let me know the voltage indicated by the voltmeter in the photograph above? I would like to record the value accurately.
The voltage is 0.5 kV
